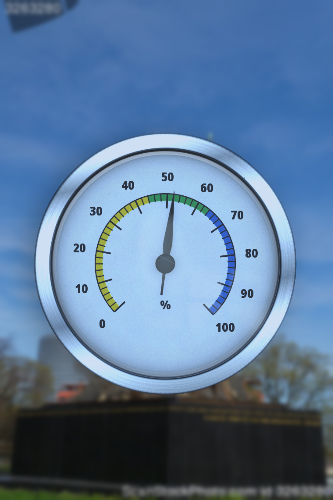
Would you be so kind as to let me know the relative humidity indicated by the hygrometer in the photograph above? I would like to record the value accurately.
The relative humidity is 52 %
